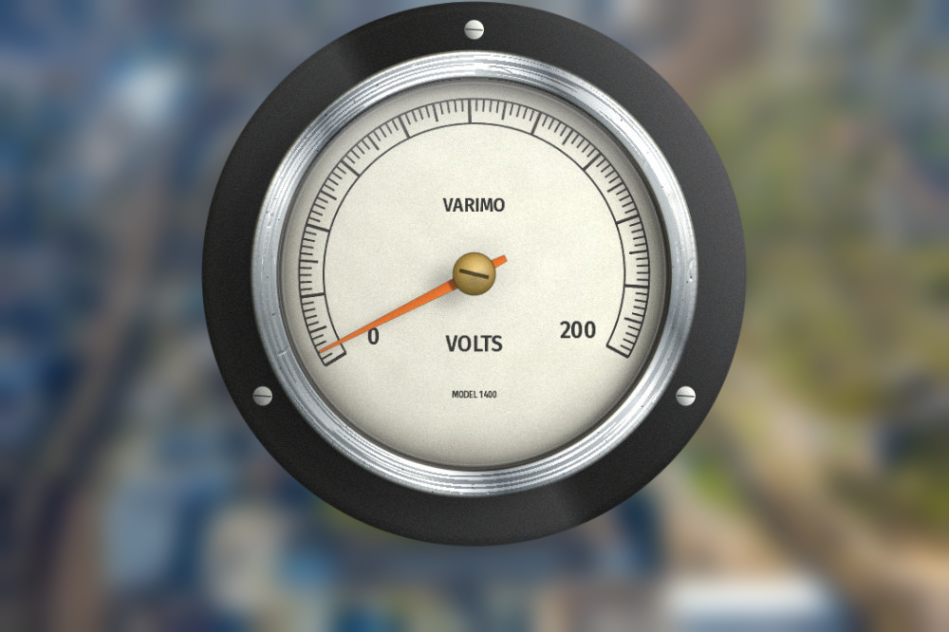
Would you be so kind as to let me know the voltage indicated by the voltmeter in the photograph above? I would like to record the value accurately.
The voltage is 4 V
